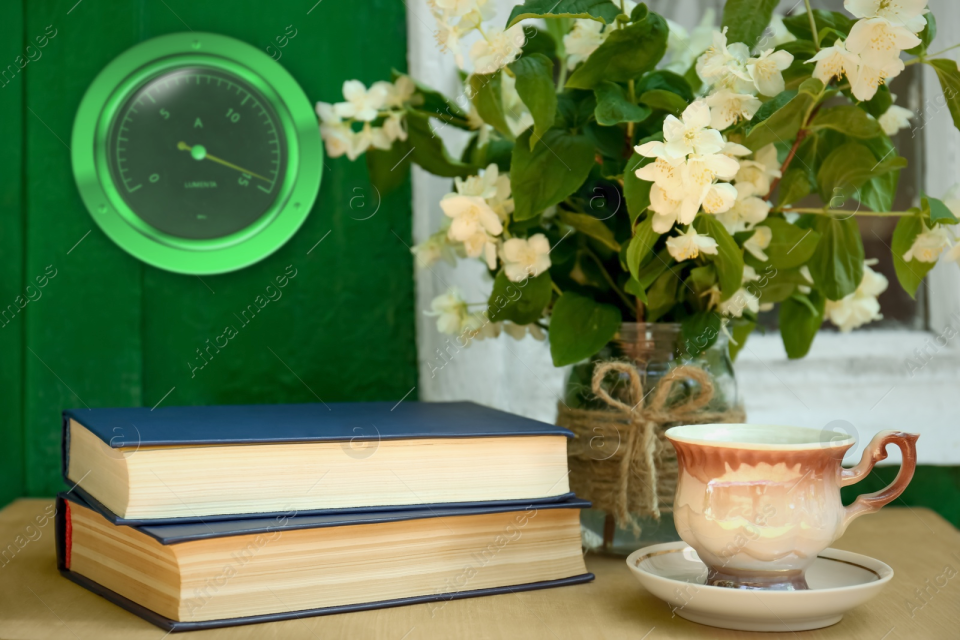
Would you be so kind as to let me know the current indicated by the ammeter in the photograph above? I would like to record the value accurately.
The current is 14.5 A
